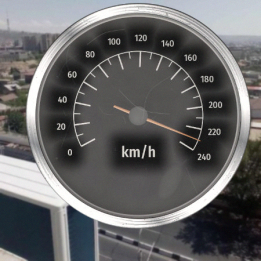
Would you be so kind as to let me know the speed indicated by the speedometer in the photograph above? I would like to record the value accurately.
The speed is 230 km/h
